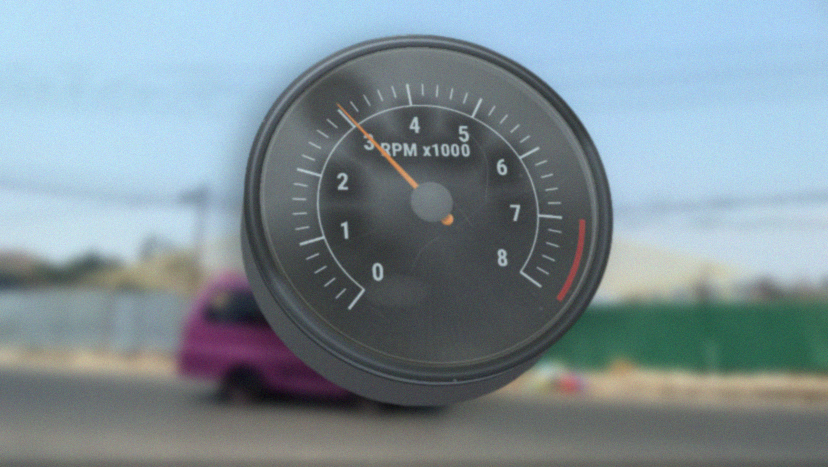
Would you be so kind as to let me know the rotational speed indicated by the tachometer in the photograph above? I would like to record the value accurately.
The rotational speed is 3000 rpm
